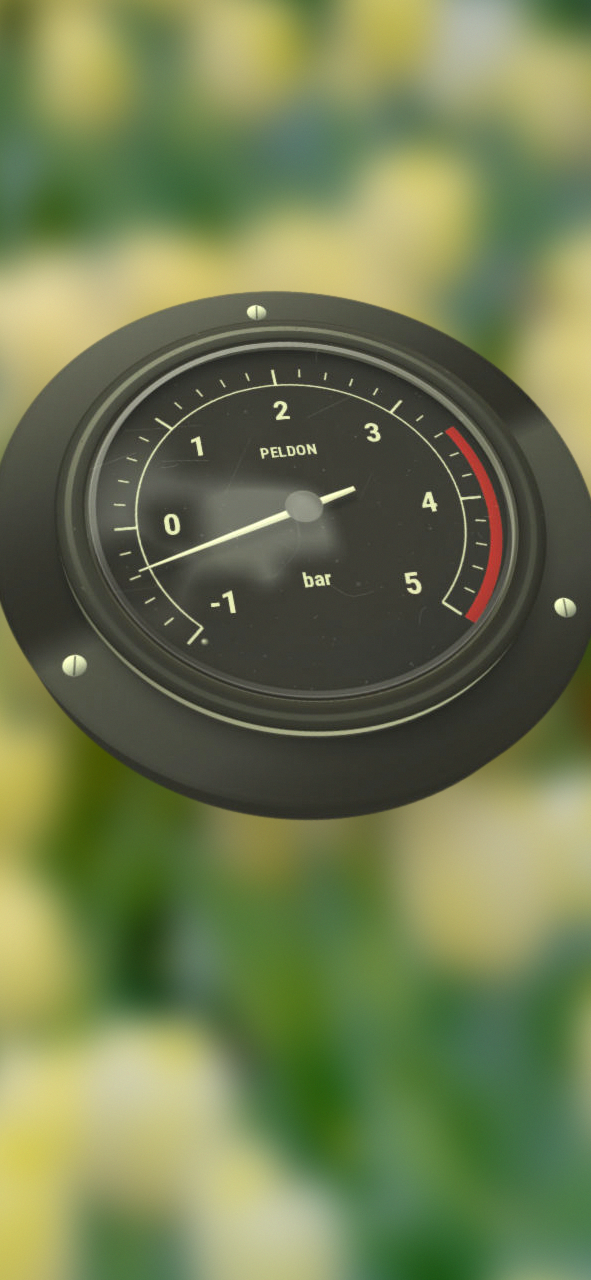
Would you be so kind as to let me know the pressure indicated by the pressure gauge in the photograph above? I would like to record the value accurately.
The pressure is -0.4 bar
